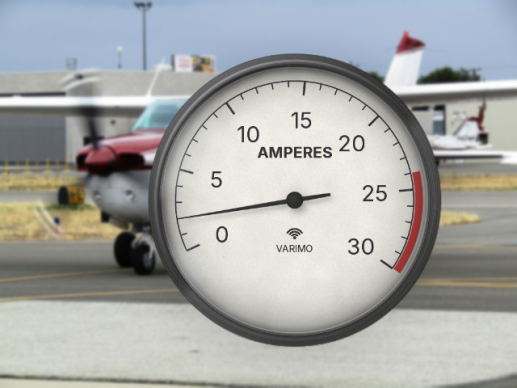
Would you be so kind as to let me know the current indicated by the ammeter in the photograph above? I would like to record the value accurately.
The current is 2 A
